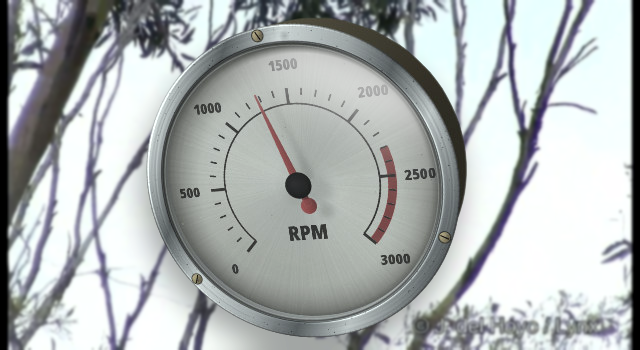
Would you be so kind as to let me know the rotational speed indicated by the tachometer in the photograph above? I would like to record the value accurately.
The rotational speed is 1300 rpm
